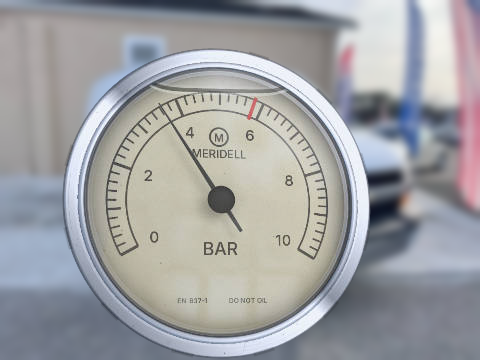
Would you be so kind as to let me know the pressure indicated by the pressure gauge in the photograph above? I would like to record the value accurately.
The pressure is 3.6 bar
